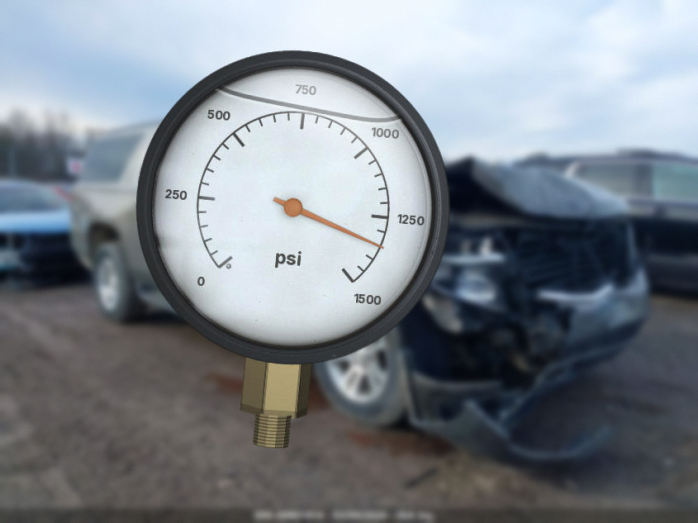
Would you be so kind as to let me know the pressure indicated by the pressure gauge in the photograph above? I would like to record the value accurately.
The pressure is 1350 psi
